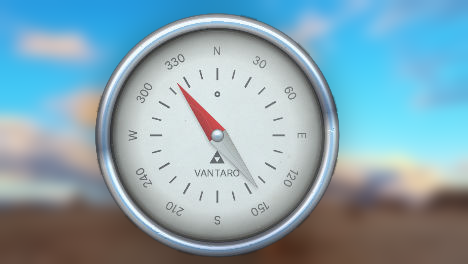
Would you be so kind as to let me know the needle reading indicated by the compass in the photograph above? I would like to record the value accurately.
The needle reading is 322.5 °
